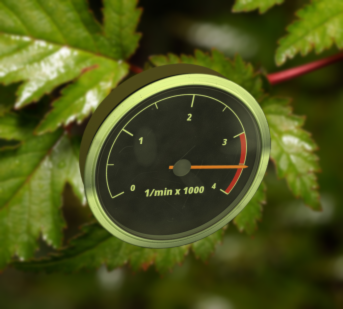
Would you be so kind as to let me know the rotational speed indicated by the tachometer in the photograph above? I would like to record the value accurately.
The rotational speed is 3500 rpm
